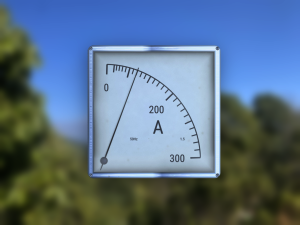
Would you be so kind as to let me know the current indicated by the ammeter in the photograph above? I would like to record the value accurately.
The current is 120 A
